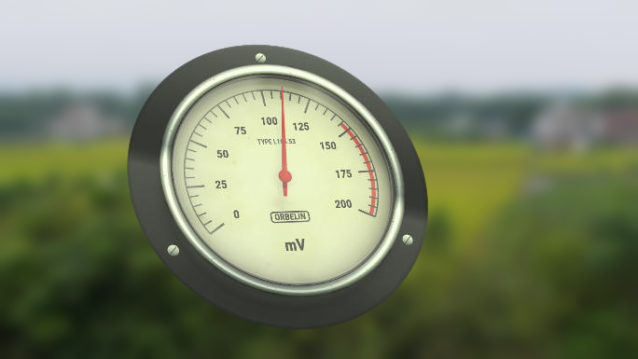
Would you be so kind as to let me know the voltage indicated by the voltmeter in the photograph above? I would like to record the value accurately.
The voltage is 110 mV
